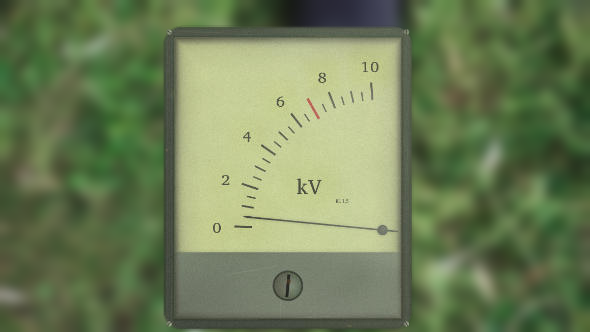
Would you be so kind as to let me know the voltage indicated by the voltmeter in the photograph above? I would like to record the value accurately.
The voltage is 0.5 kV
